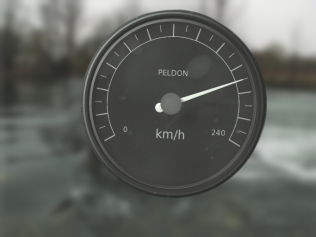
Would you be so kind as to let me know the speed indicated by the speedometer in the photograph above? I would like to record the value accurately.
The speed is 190 km/h
